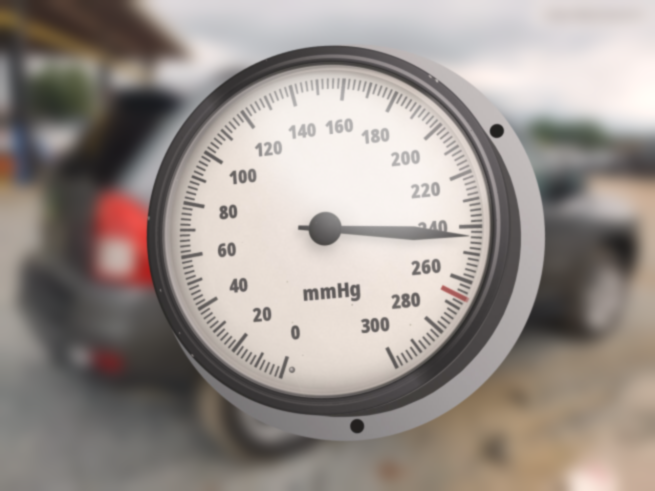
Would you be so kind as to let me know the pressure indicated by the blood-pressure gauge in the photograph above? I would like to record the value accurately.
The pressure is 244 mmHg
